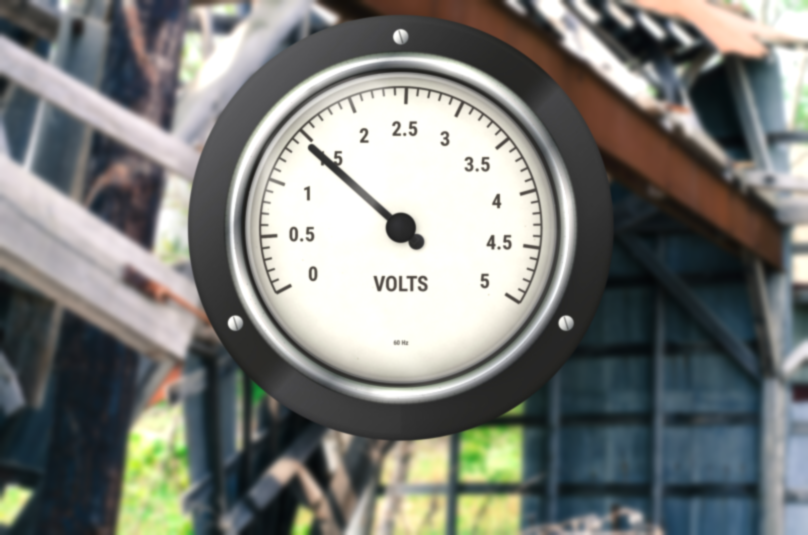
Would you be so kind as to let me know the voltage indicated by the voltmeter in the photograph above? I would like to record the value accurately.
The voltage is 1.45 V
